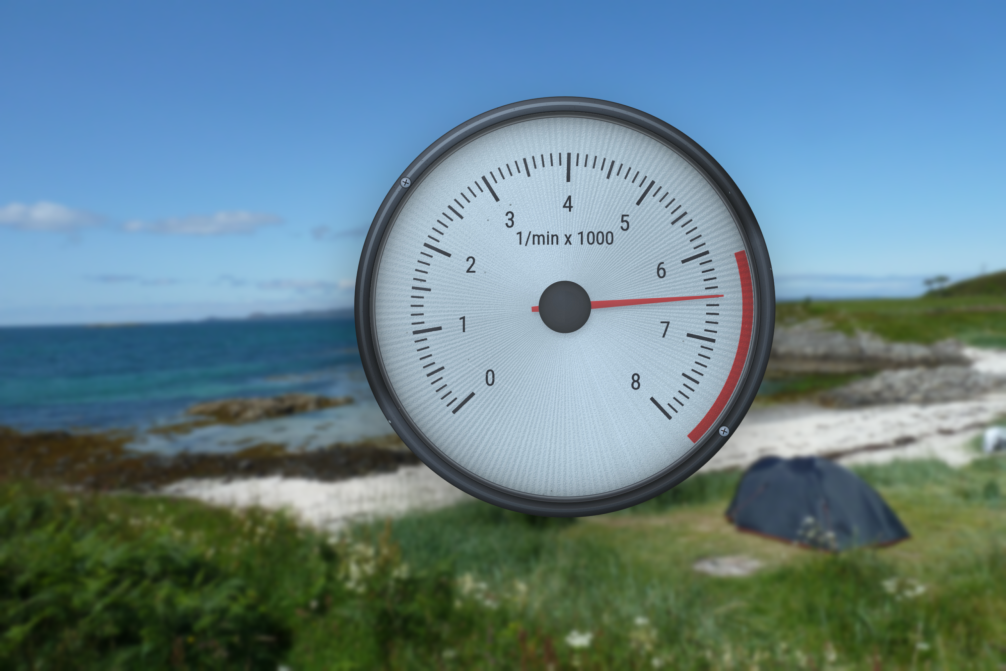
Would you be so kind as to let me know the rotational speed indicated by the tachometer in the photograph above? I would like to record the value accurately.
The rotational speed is 6500 rpm
